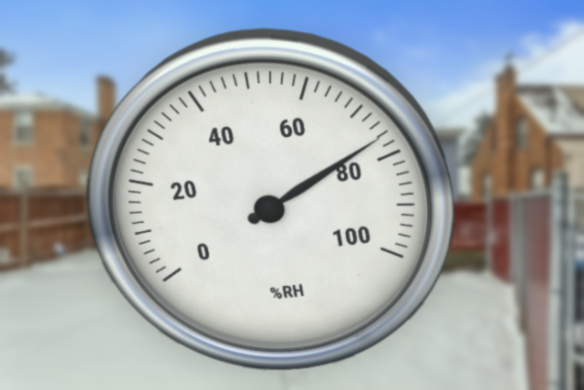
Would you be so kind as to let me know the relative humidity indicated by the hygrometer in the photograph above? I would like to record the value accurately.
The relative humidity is 76 %
